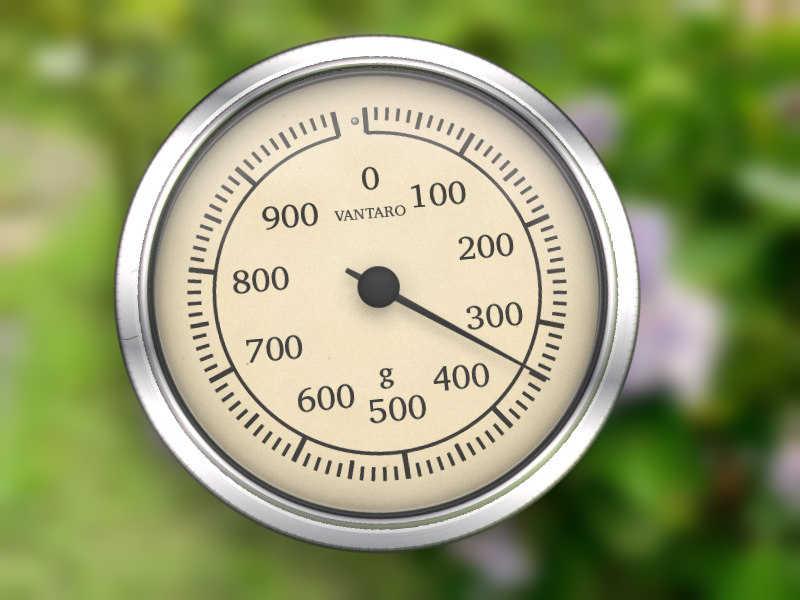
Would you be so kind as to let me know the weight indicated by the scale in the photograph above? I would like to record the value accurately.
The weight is 350 g
